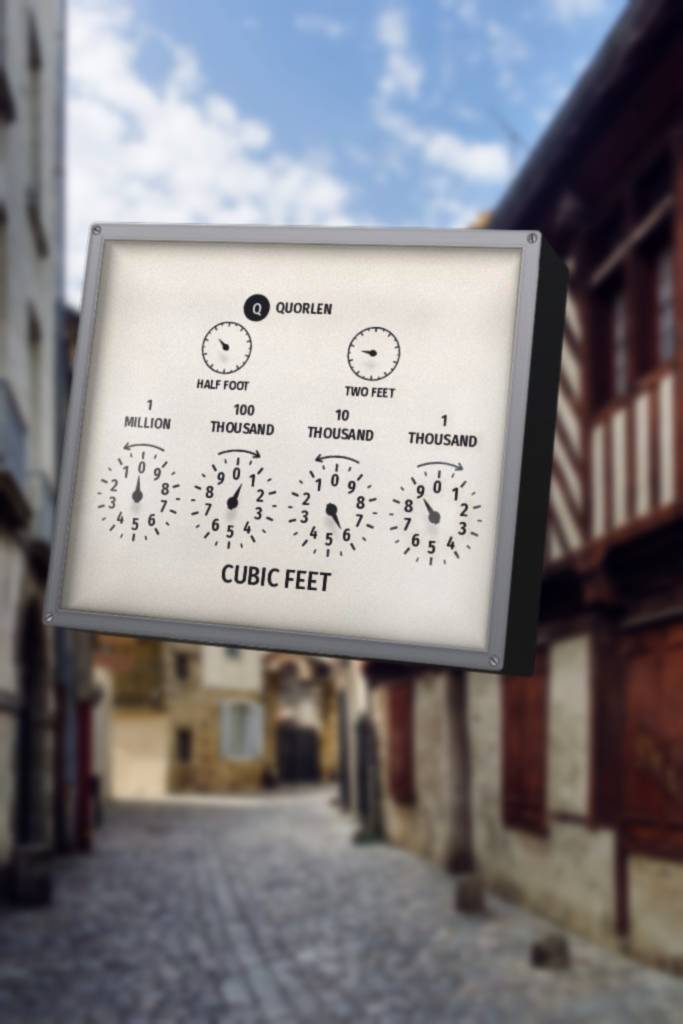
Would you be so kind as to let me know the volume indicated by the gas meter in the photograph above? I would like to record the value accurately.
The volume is 5900 ft³
